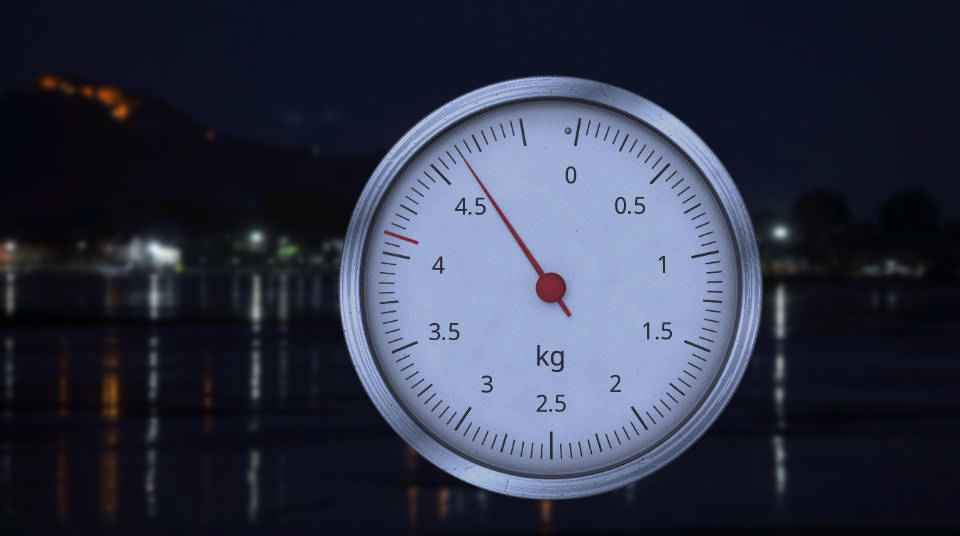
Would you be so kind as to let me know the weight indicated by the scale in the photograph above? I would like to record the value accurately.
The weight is 4.65 kg
